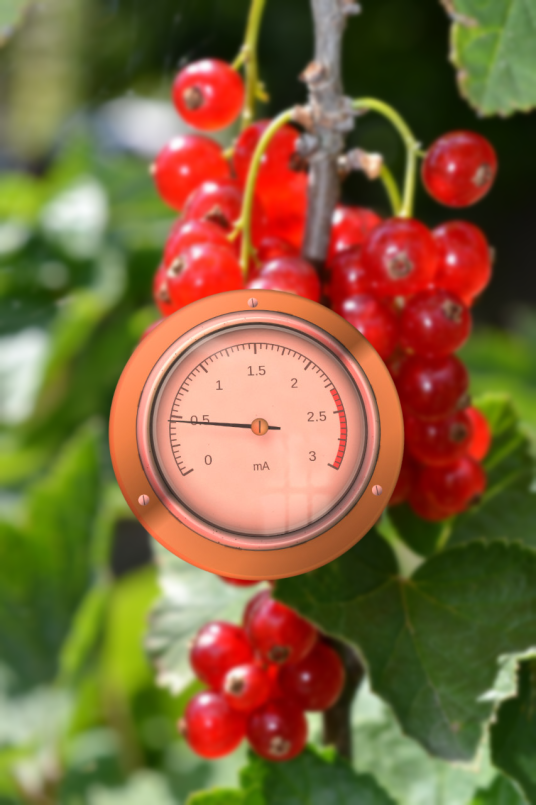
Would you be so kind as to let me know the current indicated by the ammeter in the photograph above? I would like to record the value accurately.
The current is 0.45 mA
